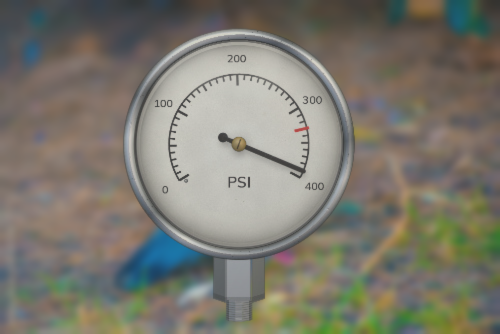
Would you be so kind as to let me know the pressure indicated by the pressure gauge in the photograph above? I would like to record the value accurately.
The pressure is 390 psi
